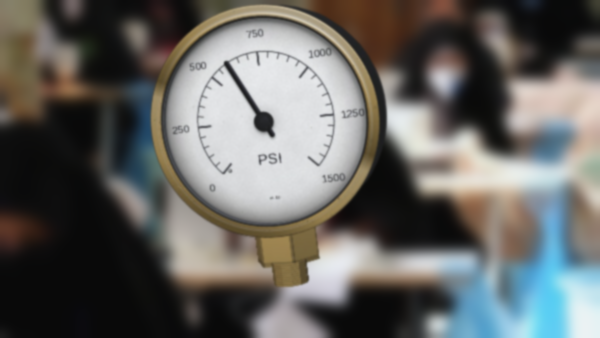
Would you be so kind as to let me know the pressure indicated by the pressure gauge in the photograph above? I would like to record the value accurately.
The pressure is 600 psi
